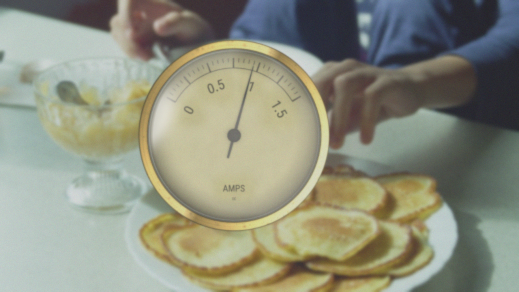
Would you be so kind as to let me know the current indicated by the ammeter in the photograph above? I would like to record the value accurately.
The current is 0.95 A
